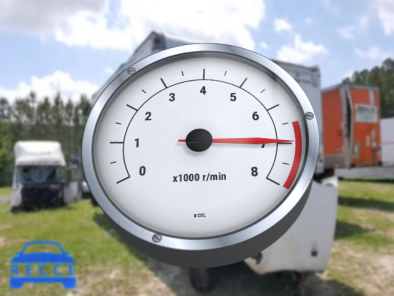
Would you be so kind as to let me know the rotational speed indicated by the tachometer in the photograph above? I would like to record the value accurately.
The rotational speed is 7000 rpm
